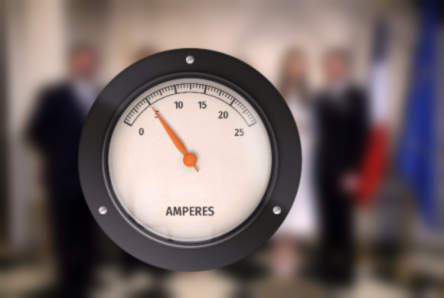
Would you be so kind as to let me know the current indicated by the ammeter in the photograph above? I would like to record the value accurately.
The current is 5 A
